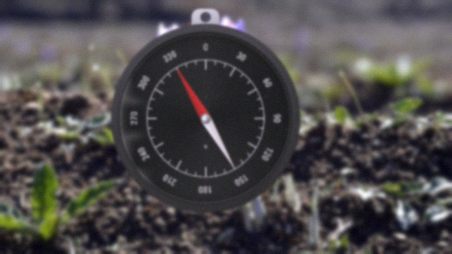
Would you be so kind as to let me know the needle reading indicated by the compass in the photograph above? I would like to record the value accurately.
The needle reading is 330 °
